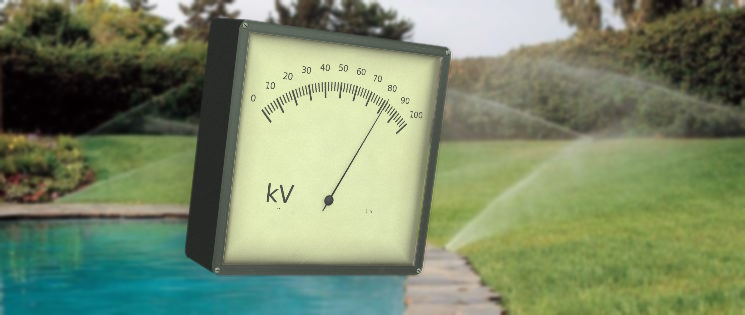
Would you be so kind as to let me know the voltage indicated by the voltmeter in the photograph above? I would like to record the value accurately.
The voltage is 80 kV
